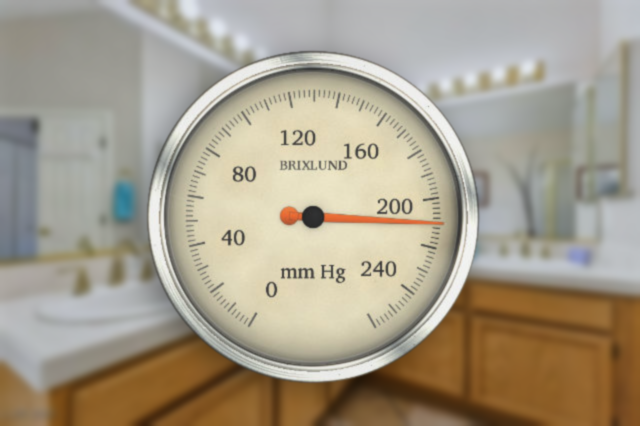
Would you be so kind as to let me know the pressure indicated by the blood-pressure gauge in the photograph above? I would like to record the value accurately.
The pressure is 210 mmHg
